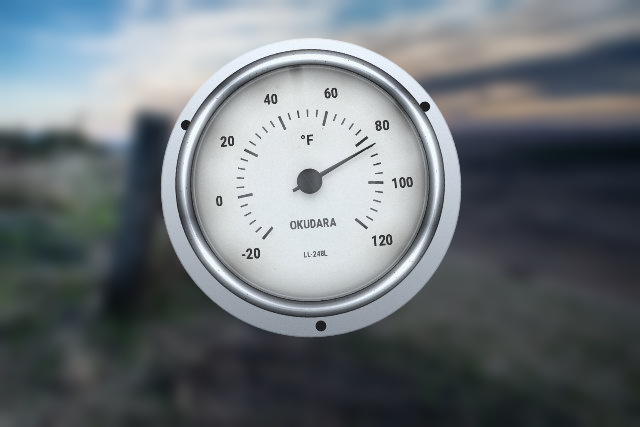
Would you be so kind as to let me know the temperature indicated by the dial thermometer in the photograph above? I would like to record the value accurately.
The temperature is 84 °F
